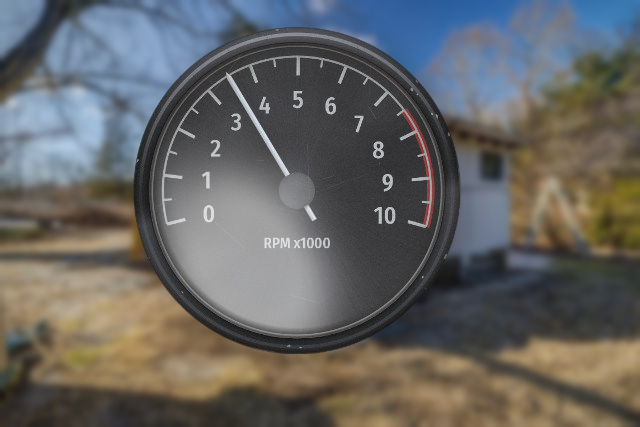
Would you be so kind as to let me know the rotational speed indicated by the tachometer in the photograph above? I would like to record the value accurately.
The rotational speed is 3500 rpm
